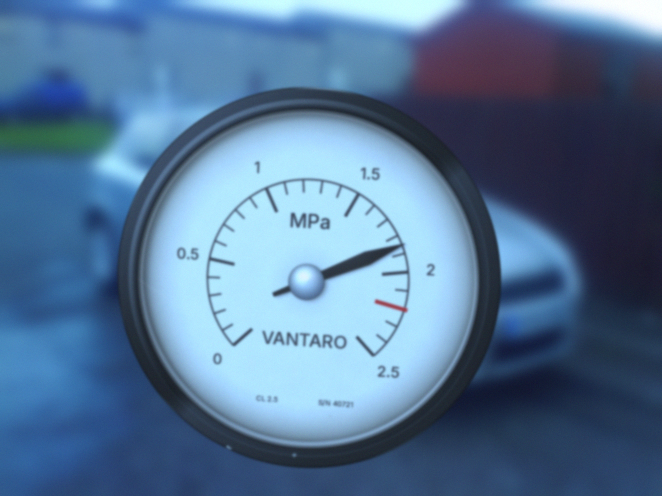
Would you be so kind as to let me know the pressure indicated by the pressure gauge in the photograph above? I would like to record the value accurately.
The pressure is 1.85 MPa
